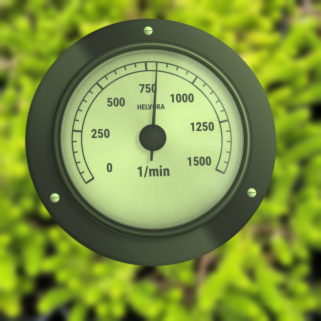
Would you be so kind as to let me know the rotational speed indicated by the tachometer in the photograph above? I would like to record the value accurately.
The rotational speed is 800 rpm
